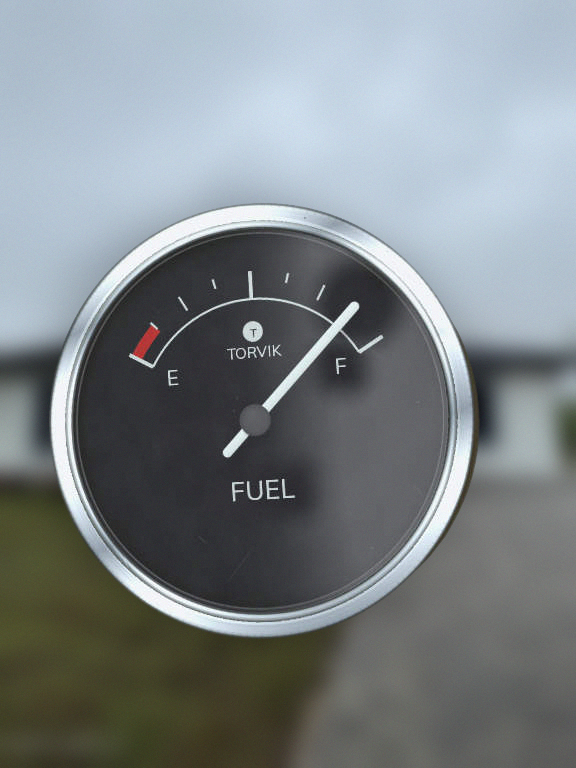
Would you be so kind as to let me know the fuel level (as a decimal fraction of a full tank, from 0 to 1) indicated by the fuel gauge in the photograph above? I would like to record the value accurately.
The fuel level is 0.875
